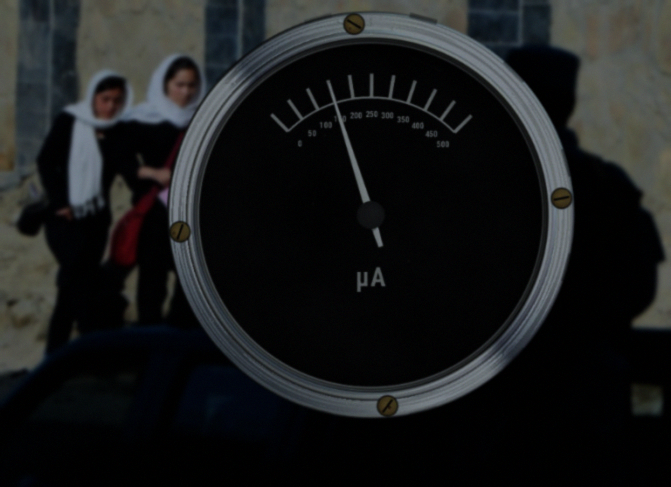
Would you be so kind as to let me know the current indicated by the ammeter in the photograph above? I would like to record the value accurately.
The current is 150 µA
